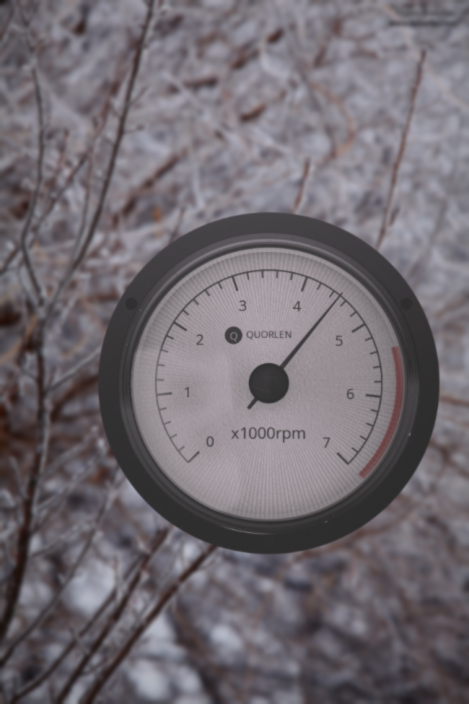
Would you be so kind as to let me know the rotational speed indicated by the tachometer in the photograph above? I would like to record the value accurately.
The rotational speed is 4500 rpm
